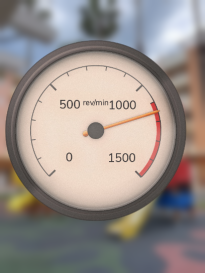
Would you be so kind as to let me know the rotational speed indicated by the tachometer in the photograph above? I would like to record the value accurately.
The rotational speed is 1150 rpm
